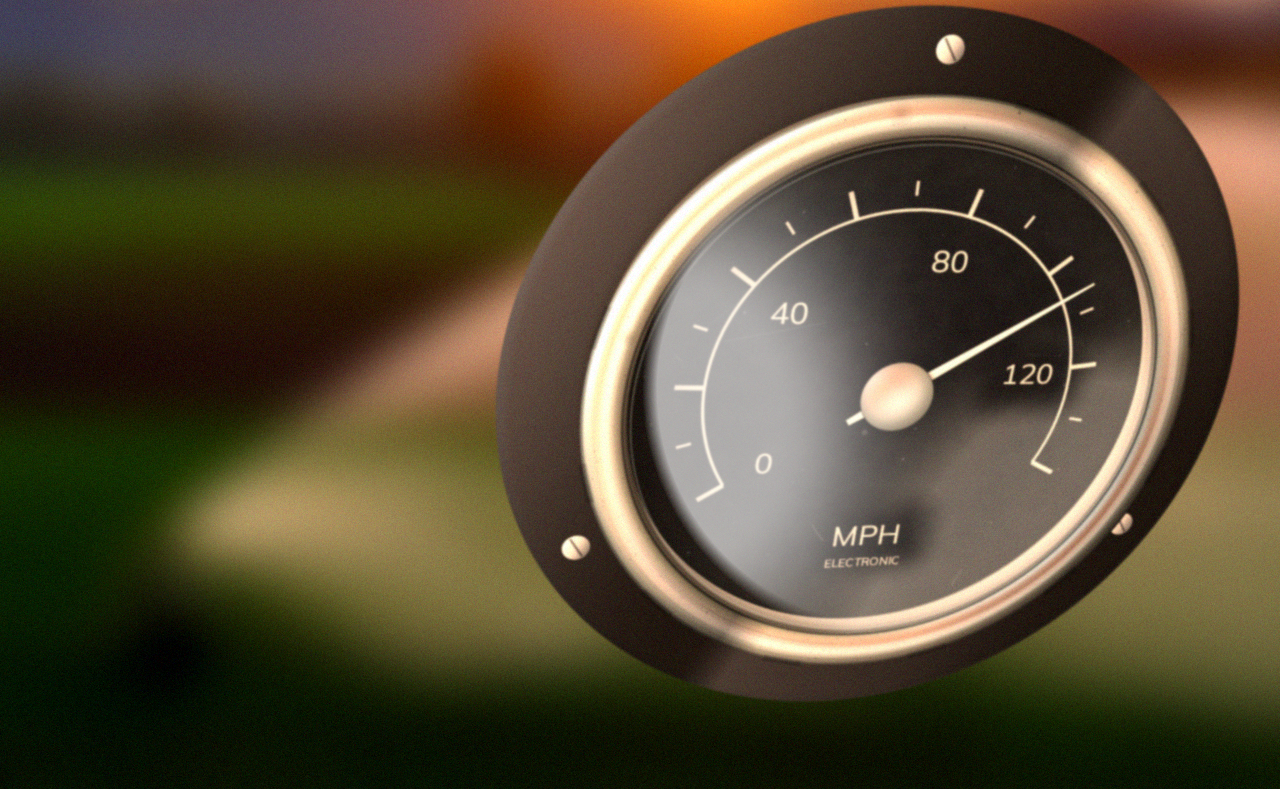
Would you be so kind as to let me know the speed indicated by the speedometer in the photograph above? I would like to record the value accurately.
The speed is 105 mph
